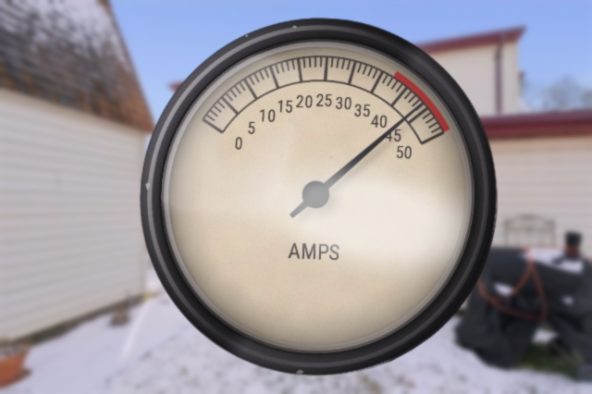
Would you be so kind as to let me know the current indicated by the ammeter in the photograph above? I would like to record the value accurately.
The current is 44 A
